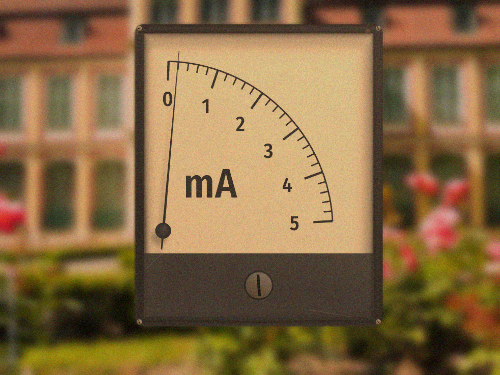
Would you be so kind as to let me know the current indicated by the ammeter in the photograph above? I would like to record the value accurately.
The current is 0.2 mA
